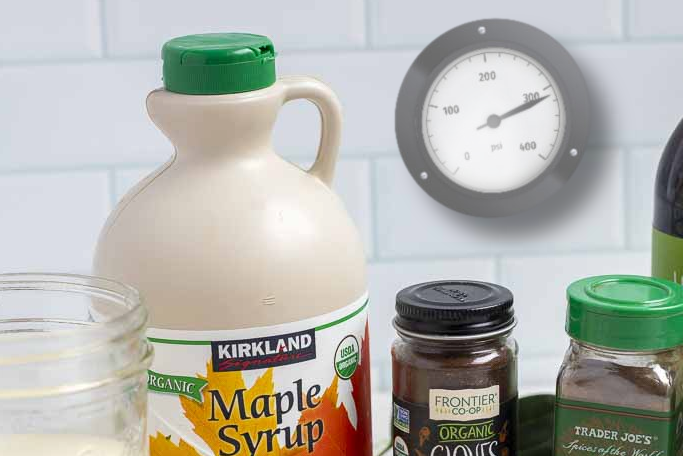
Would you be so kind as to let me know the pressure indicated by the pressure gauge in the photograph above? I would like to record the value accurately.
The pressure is 310 psi
